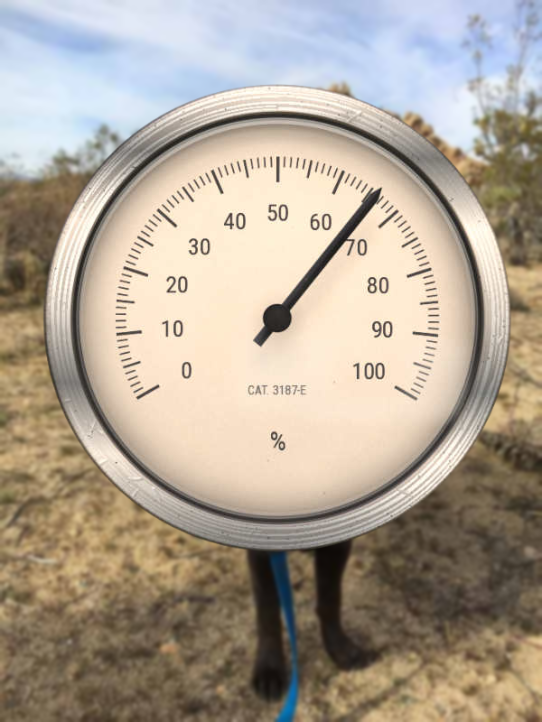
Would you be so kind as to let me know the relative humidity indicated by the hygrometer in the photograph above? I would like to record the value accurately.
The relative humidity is 66 %
